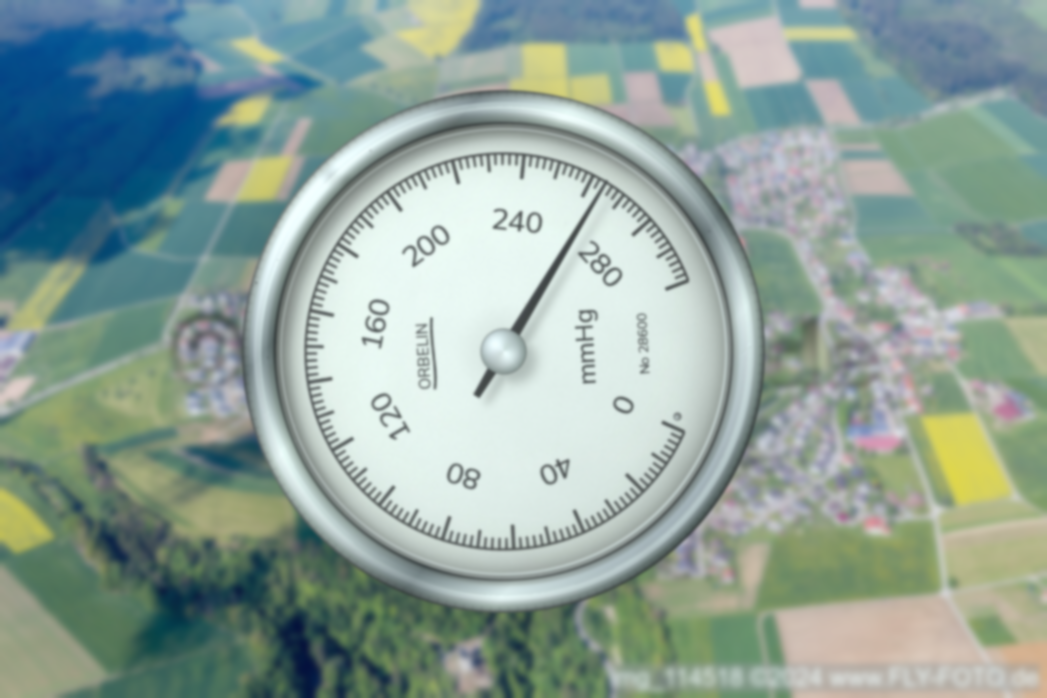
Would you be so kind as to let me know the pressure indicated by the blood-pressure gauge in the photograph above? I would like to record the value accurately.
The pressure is 264 mmHg
